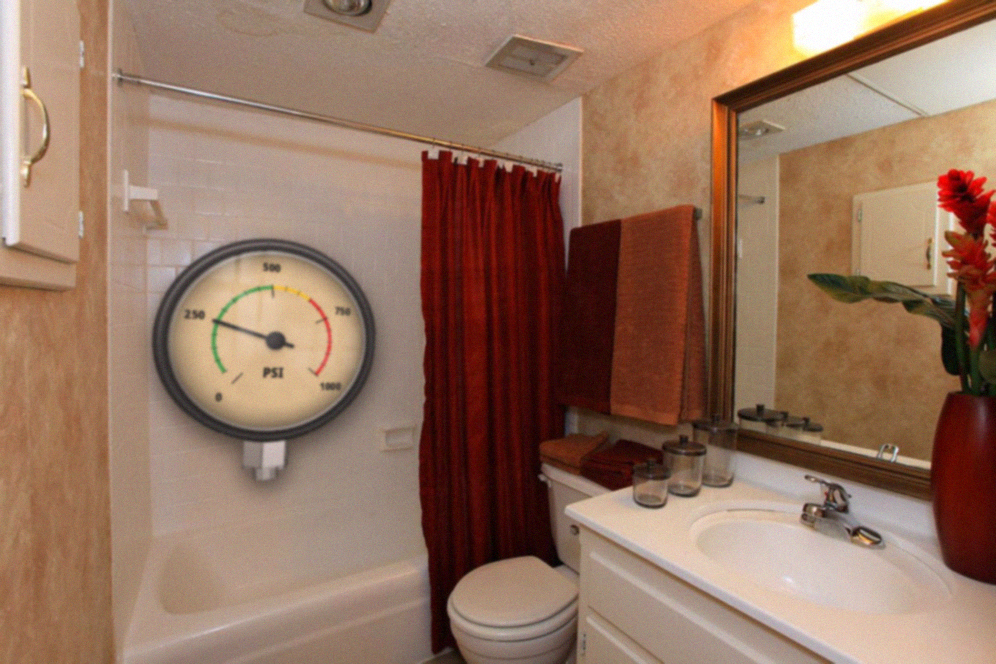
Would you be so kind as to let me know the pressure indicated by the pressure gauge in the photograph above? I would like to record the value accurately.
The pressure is 250 psi
